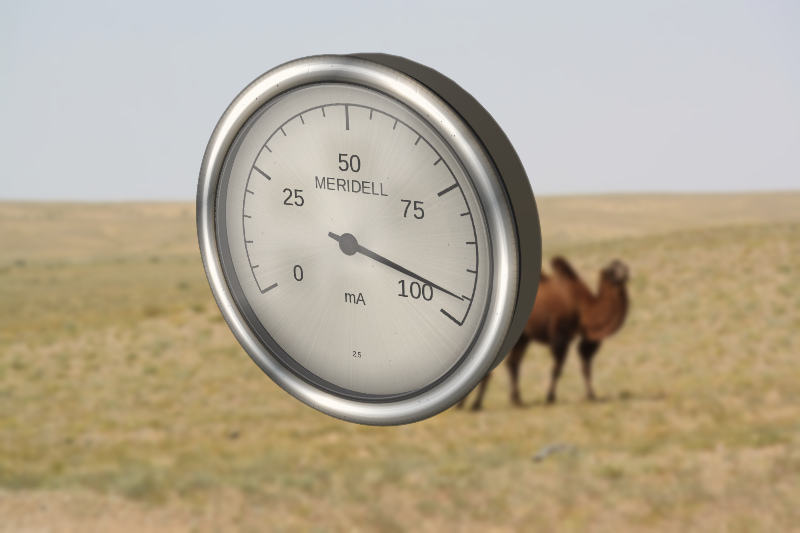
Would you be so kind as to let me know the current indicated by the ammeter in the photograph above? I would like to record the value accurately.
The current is 95 mA
